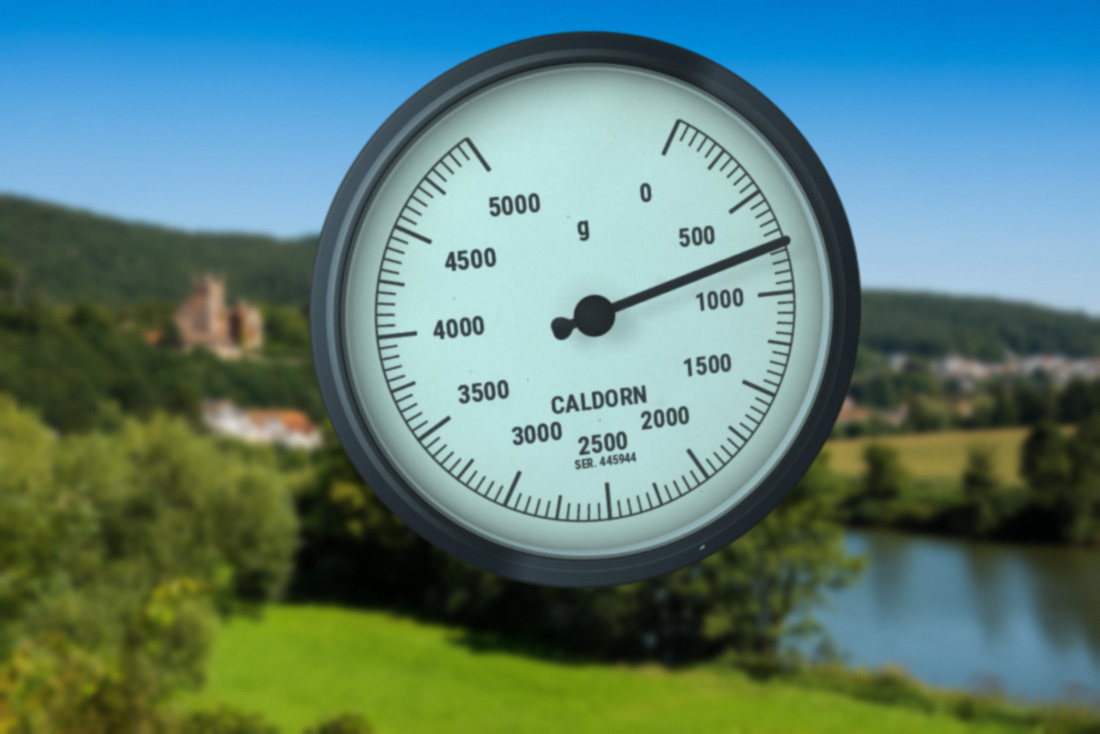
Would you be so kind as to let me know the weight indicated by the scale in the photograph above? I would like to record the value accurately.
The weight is 750 g
